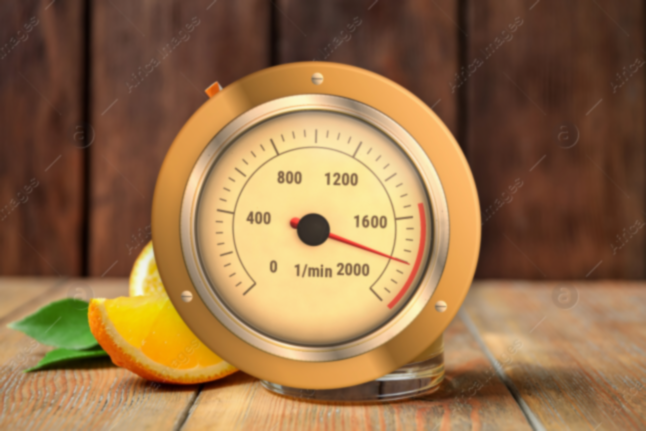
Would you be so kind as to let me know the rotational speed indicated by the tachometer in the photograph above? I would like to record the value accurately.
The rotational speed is 1800 rpm
